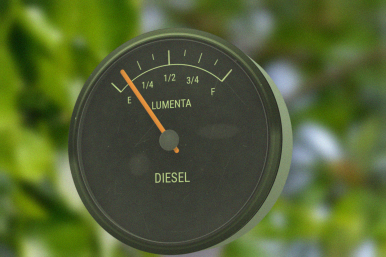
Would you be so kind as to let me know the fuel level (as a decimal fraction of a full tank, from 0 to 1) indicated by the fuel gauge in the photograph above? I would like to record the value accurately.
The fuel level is 0.125
